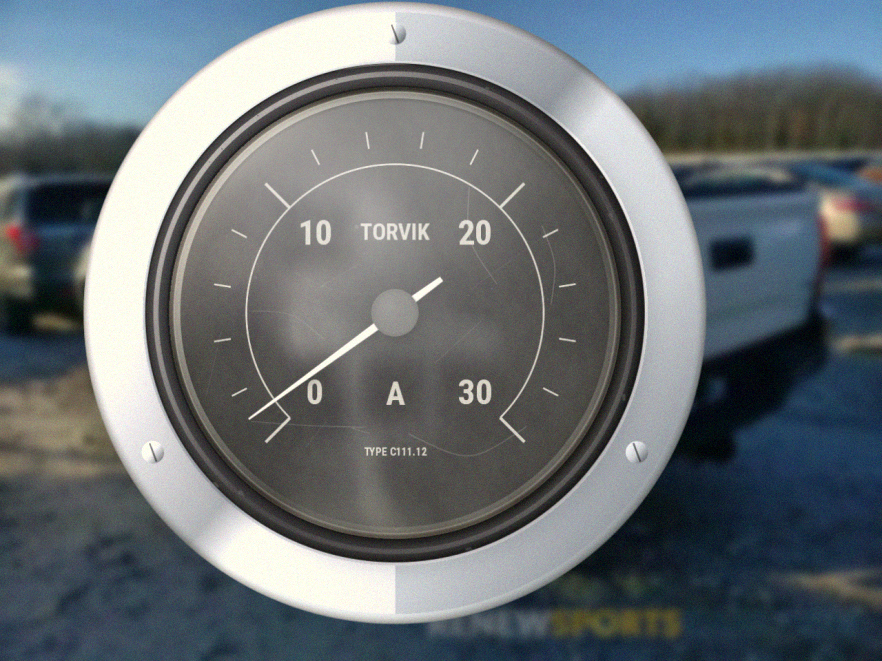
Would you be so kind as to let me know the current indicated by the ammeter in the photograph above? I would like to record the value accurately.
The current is 1 A
